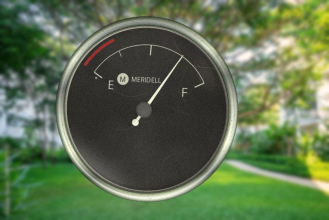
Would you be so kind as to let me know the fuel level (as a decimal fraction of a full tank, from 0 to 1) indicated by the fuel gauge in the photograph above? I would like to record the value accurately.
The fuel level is 0.75
